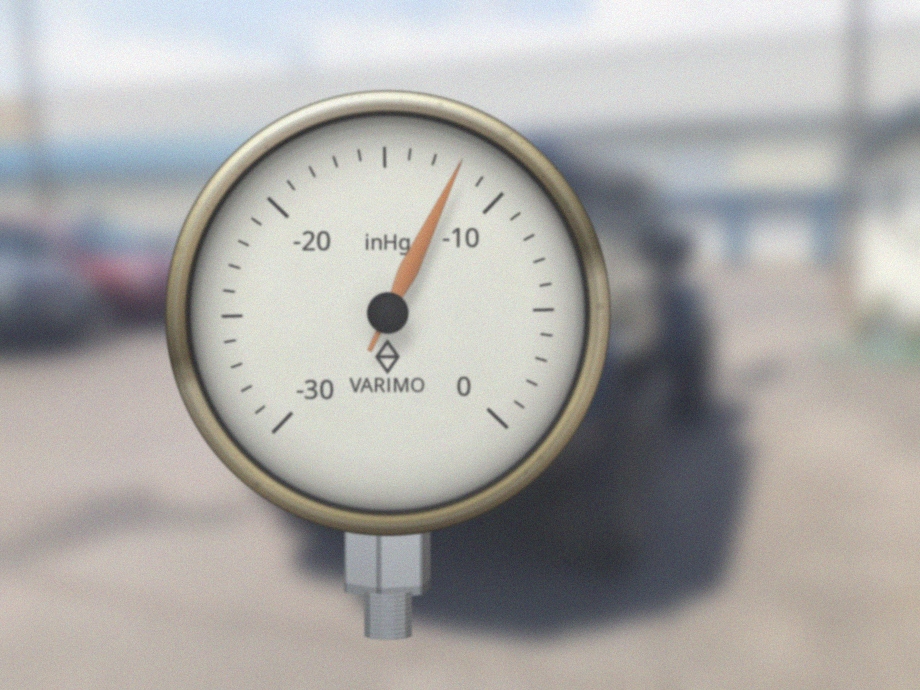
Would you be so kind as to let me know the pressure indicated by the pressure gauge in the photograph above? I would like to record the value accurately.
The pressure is -12 inHg
